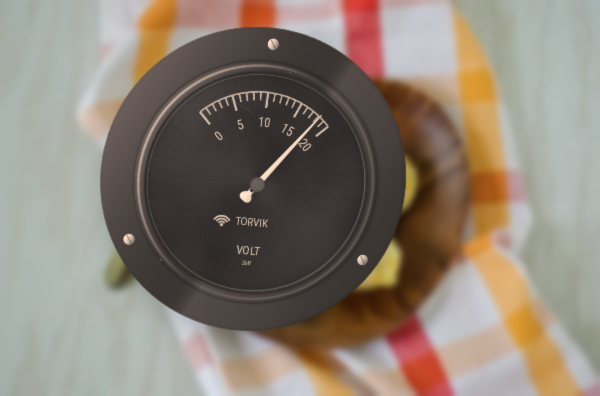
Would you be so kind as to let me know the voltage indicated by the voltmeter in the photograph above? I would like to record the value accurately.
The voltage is 18 V
